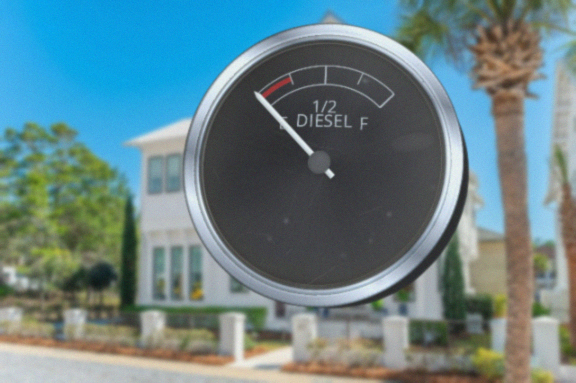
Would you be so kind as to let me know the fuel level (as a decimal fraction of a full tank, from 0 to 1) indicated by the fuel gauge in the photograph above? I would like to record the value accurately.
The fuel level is 0
